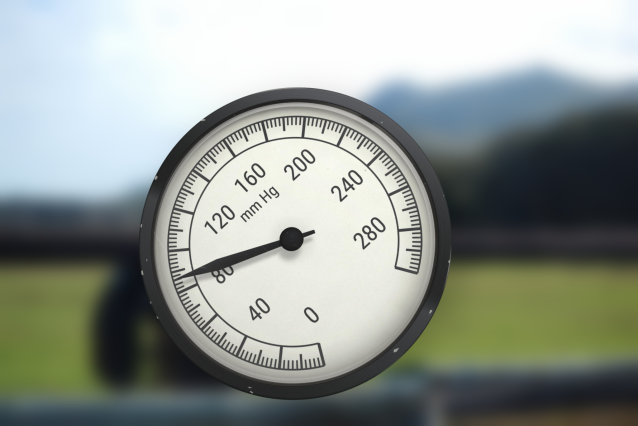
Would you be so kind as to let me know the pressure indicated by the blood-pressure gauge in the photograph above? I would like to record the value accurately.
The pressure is 86 mmHg
